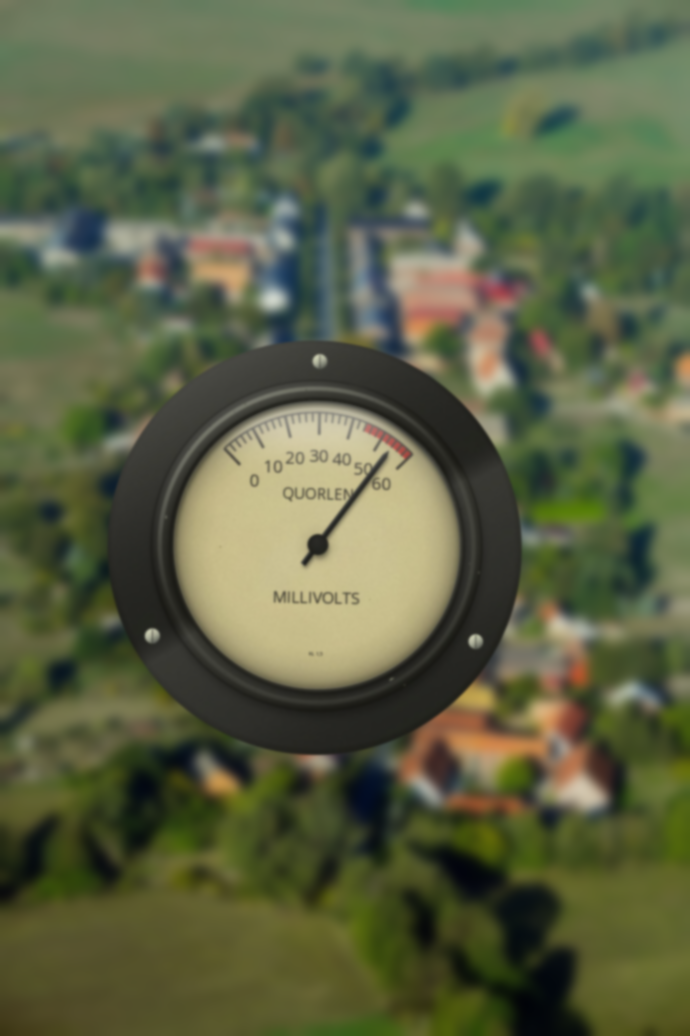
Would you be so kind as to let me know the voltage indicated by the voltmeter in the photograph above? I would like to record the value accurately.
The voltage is 54 mV
